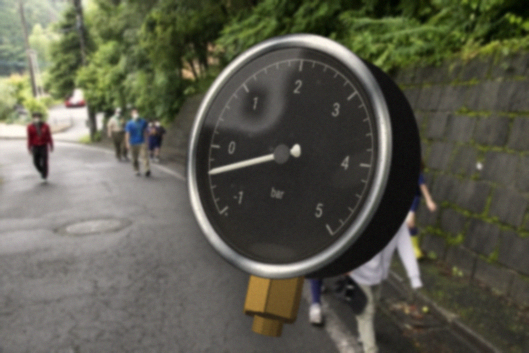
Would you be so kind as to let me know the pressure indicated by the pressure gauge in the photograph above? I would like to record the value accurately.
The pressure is -0.4 bar
